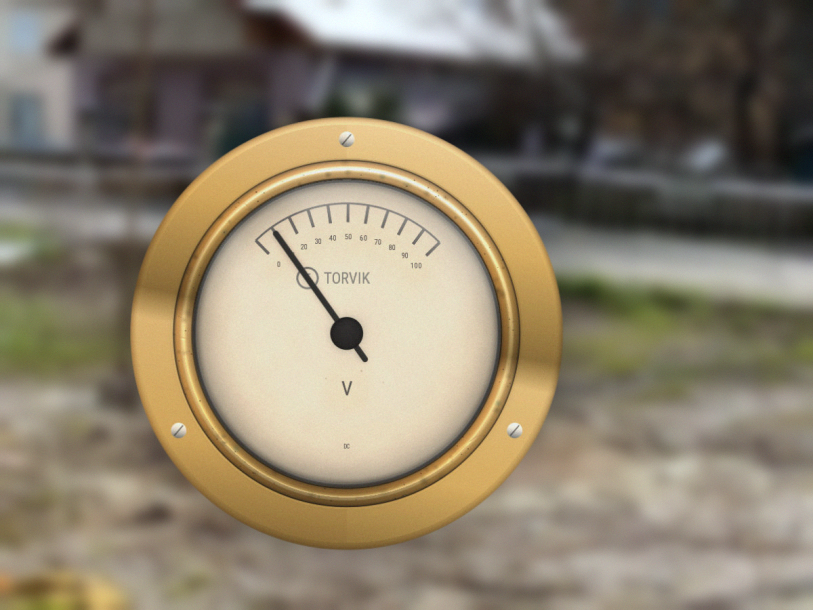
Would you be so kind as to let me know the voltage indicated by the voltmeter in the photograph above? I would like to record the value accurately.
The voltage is 10 V
